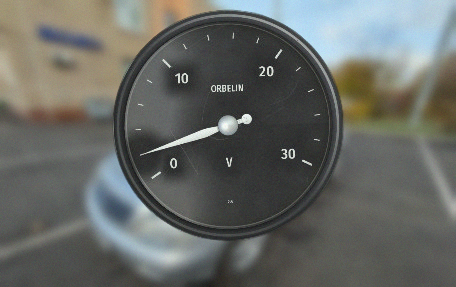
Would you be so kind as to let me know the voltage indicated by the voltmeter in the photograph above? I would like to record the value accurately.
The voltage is 2 V
